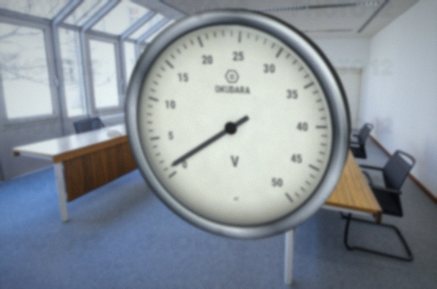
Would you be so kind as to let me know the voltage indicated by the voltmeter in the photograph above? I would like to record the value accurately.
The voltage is 1 V
